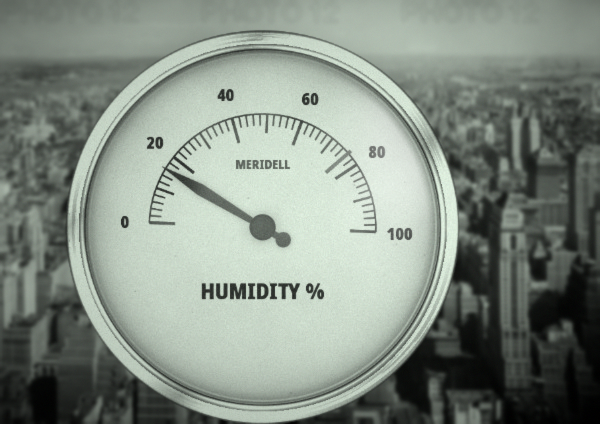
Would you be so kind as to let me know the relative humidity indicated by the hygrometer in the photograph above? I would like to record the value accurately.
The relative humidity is 16 %
